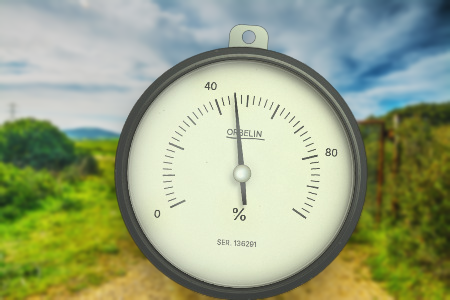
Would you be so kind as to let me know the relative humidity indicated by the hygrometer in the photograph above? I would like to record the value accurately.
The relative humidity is 46 %
